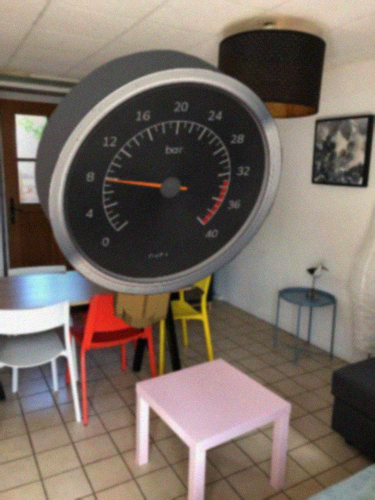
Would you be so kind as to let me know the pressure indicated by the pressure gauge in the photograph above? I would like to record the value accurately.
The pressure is 8 bar
